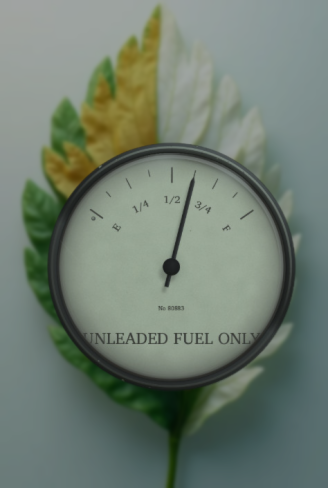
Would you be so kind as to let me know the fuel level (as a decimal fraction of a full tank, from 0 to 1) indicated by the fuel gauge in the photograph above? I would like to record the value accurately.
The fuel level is 0.625
